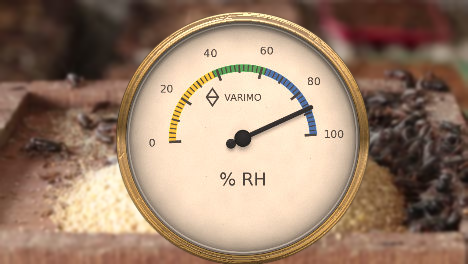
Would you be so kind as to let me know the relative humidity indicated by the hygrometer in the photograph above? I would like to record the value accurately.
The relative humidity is 88 %
